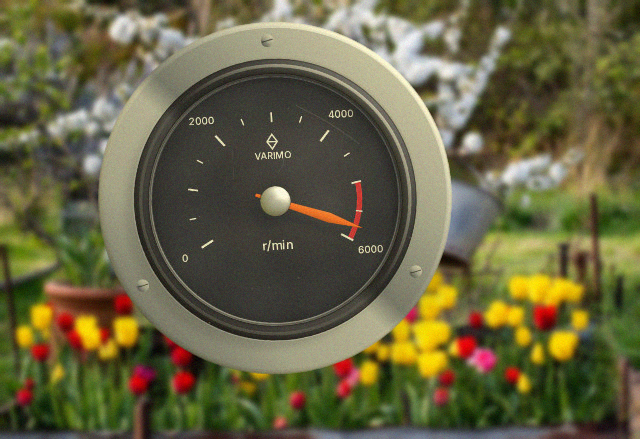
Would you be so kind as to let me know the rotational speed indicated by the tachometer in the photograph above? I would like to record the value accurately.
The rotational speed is 5750 rpm
